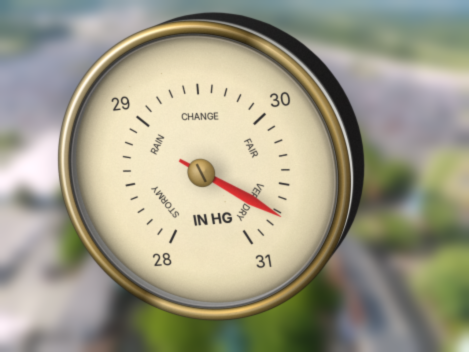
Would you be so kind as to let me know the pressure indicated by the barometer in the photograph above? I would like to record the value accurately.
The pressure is 30.7 inHg
